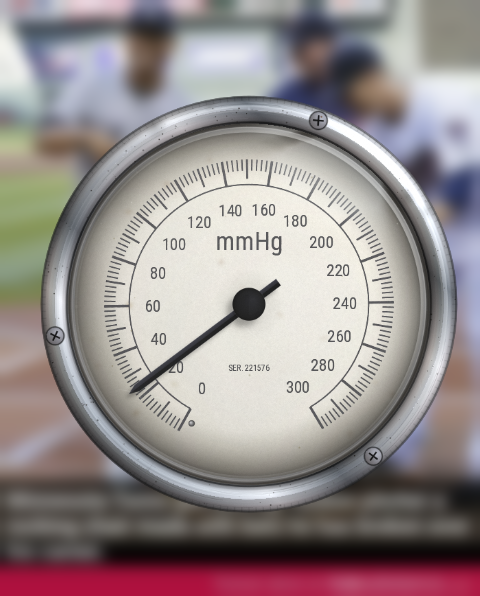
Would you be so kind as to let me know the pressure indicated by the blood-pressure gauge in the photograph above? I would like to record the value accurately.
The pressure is 24 mmHg
